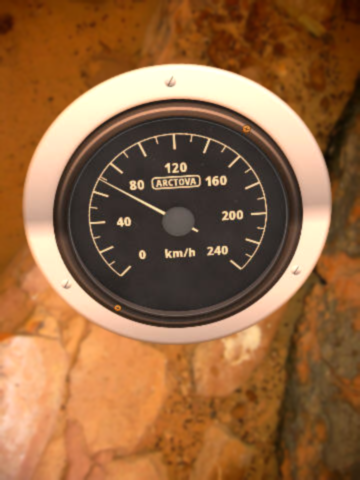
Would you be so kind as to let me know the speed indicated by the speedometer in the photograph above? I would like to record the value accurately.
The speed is 70 km/h
